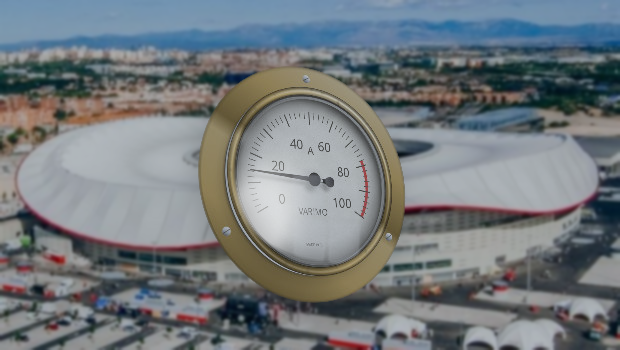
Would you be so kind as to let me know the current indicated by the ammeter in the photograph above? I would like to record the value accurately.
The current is 14 A
